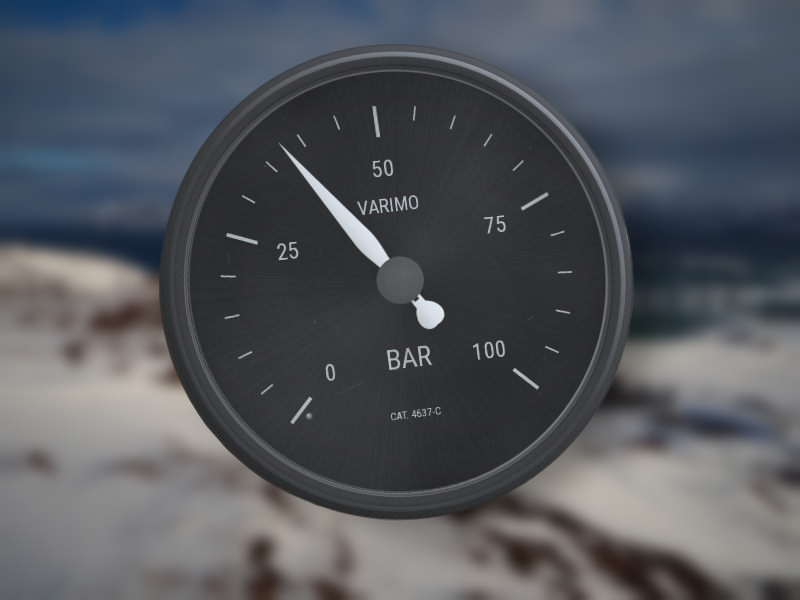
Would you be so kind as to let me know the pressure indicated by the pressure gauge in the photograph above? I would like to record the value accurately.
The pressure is 37.5 bar
